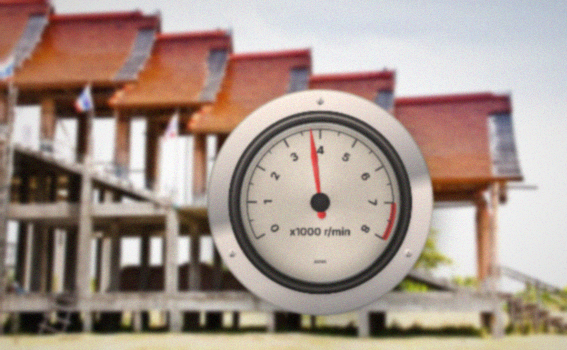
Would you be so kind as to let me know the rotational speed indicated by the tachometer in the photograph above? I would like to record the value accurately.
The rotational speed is 3750 rpm
